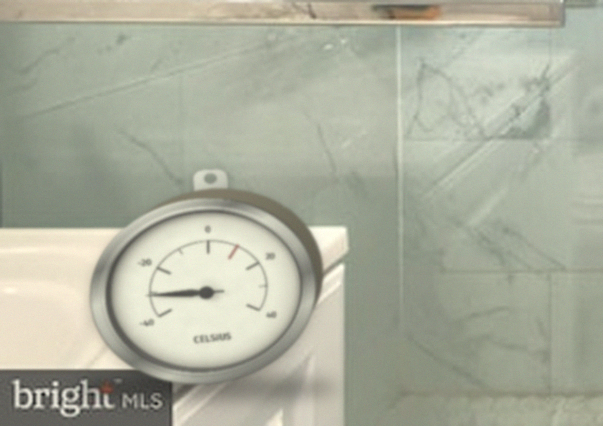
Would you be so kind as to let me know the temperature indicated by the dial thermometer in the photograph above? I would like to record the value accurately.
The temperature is -30 °C
